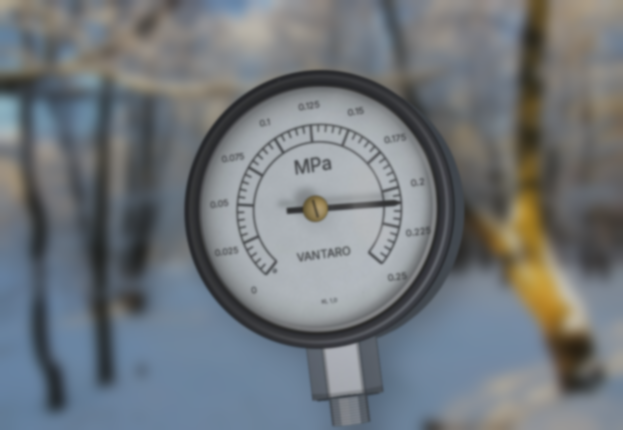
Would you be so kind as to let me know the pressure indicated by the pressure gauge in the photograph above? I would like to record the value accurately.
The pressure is 0.21 MPa
